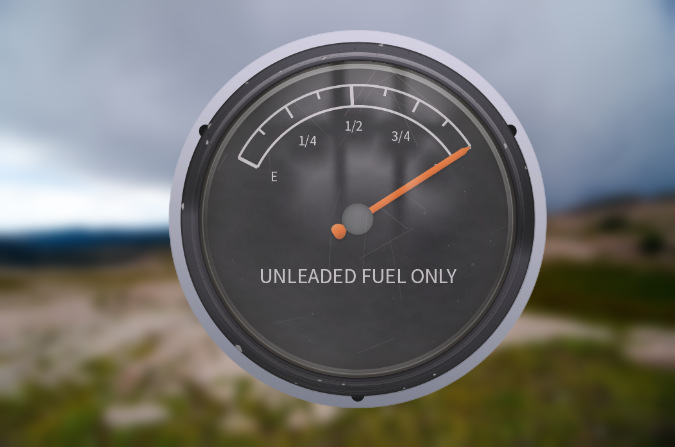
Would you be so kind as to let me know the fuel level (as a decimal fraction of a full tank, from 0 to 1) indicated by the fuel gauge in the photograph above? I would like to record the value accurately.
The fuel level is 1
